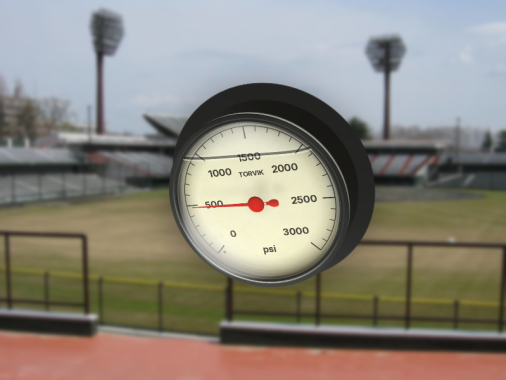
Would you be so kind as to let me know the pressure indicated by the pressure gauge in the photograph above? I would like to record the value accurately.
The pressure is 500 psi
